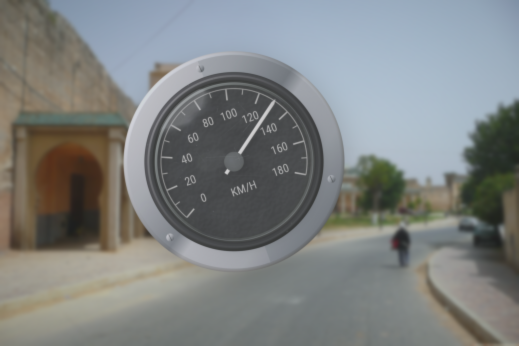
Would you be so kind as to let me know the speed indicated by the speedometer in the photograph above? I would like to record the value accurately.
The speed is 130 km/h
